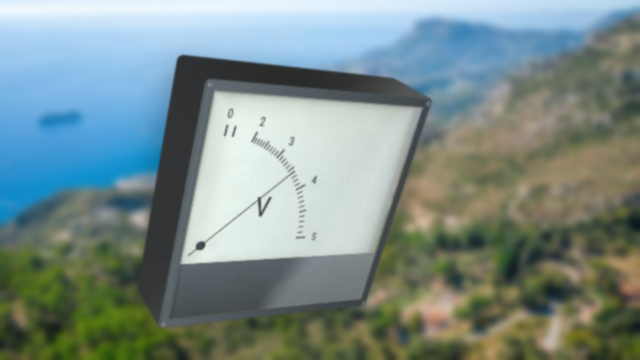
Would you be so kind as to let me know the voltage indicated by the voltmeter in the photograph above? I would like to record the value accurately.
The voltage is 3.5 V
